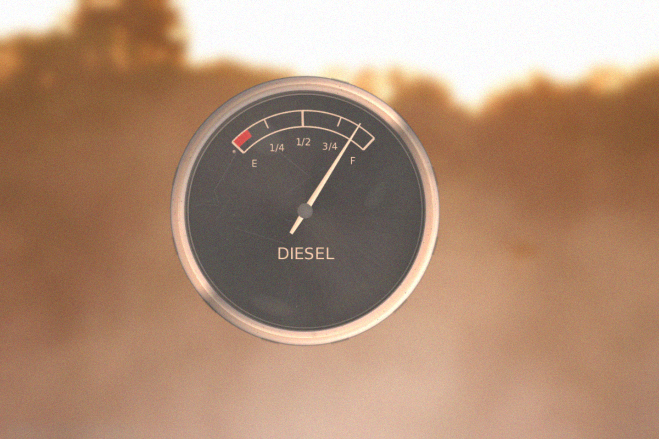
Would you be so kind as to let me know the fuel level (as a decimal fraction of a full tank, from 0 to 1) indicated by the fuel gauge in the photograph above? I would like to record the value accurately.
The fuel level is 0.875
